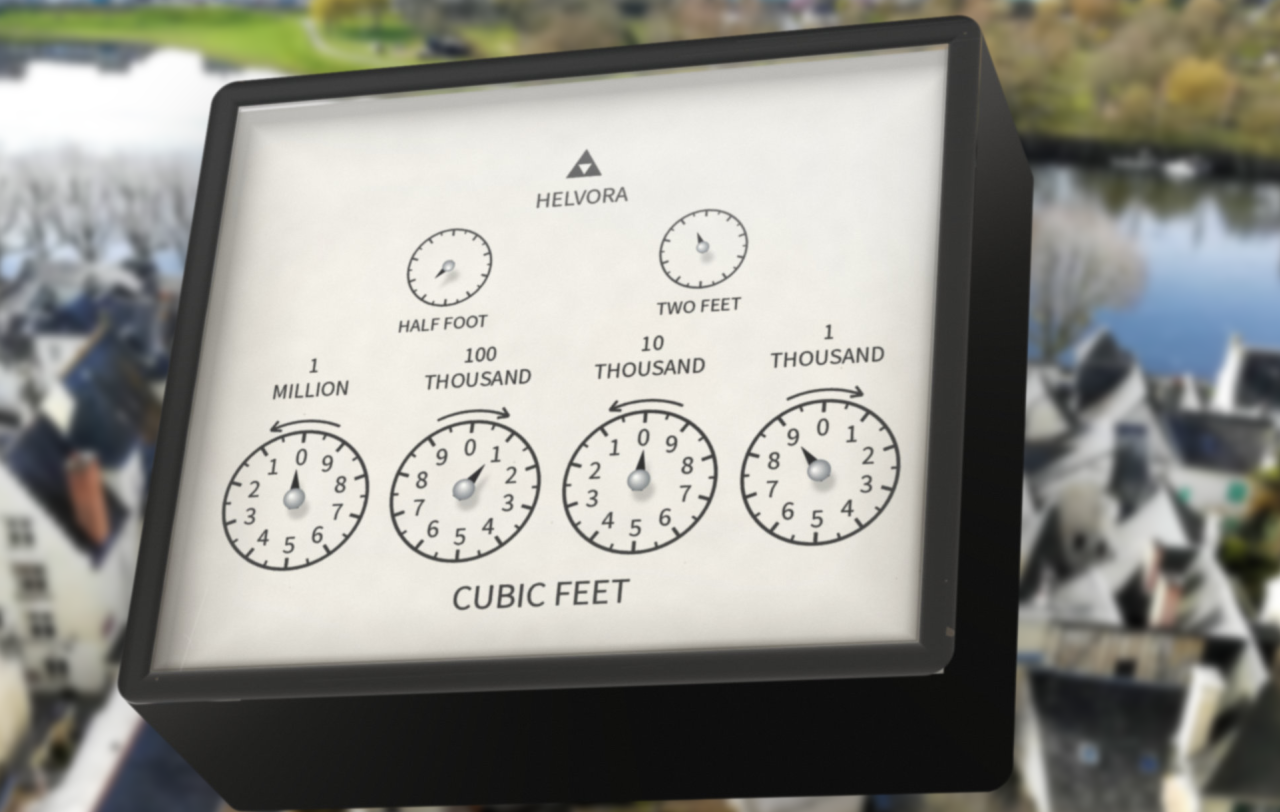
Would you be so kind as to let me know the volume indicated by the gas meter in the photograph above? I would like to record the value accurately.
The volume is 9900 ft³
